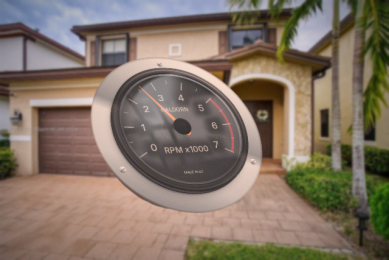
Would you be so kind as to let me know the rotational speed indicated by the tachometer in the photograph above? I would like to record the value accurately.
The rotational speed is 2500 rpm
